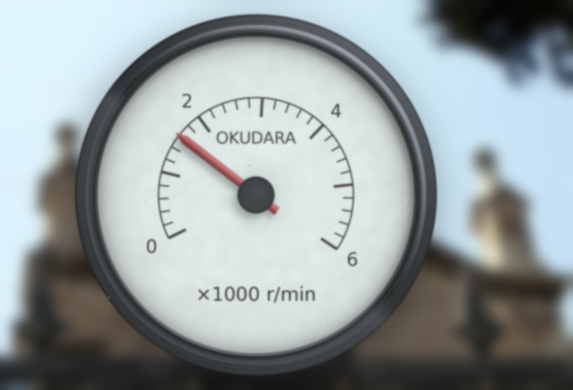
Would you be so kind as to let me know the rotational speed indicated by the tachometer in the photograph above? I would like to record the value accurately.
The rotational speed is 1600 rpm
